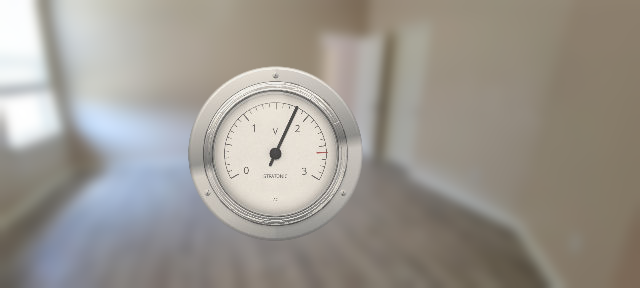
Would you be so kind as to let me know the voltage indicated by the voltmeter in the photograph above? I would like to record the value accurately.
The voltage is 1.8 V
